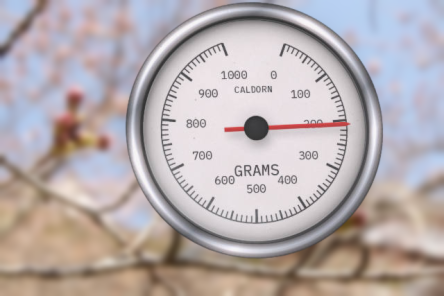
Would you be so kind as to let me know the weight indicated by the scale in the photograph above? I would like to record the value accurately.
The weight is 210 g
